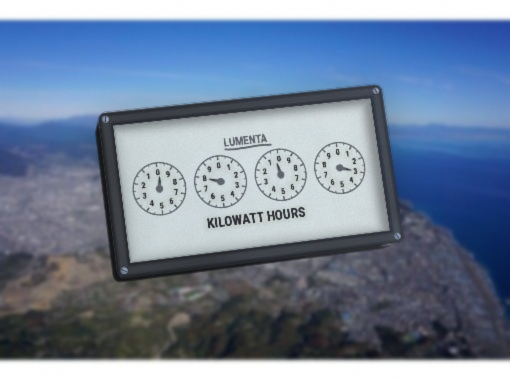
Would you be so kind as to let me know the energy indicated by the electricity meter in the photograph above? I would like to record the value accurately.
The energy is 9803 kWh
